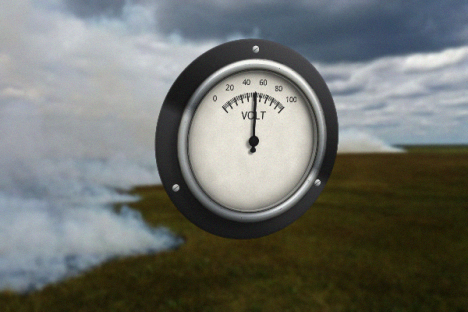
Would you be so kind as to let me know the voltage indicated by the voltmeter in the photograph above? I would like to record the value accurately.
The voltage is 50 V
